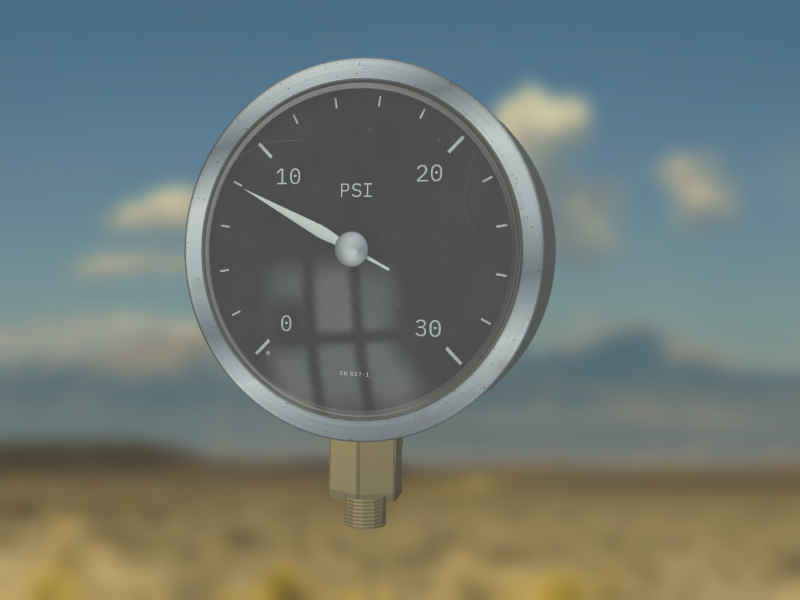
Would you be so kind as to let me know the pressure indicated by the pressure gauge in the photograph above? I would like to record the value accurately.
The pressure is 8 psi
